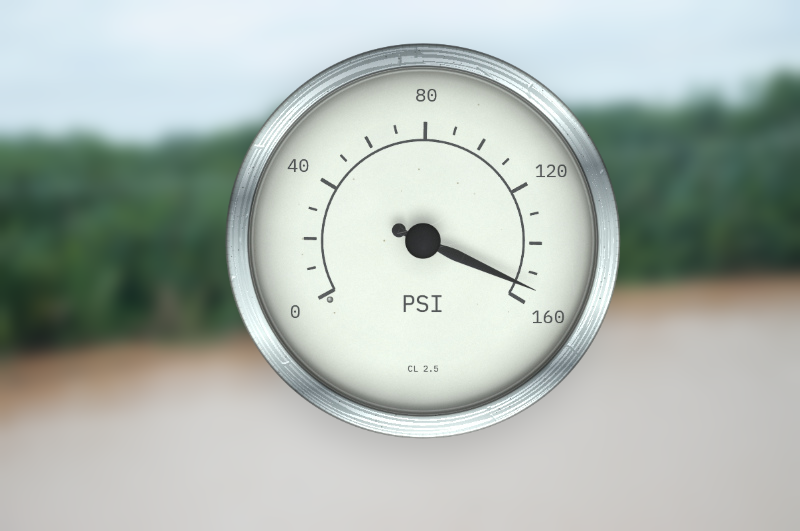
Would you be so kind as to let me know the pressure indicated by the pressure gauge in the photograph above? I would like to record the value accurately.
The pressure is 155 psi
